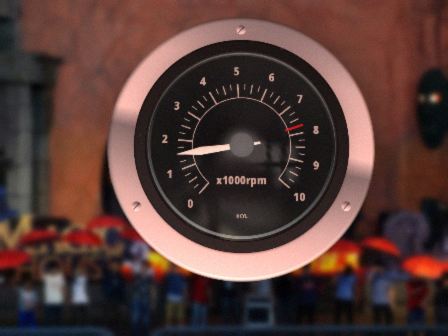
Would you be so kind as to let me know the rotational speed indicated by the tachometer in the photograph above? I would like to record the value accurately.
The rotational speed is 1500 rpm
